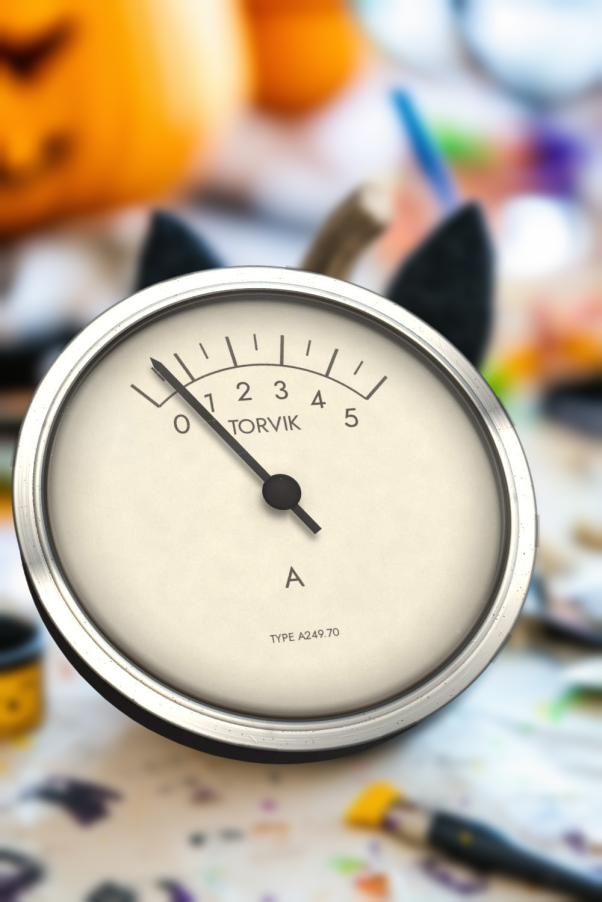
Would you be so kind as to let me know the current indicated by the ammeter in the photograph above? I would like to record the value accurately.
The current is 0.5 A
